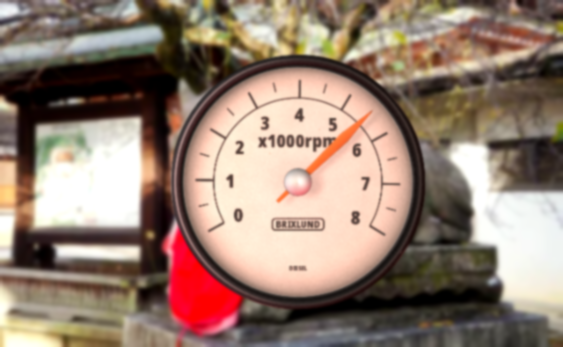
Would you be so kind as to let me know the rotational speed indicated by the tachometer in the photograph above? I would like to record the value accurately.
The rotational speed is 5500 rpm
